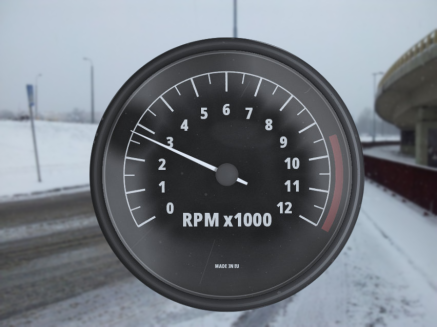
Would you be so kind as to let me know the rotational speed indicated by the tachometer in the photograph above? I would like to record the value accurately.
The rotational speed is 2750 rpm
